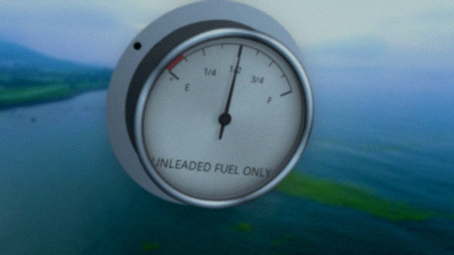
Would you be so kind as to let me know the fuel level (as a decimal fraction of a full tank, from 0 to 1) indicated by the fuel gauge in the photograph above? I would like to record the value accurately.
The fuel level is 0.5
